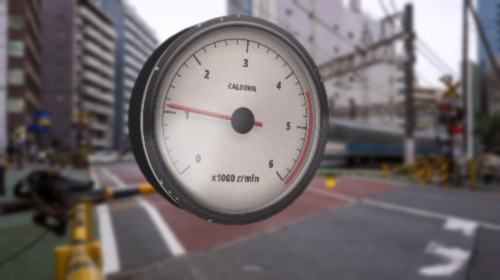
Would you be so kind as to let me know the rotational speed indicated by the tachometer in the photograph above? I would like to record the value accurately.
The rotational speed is 1100 rpm
